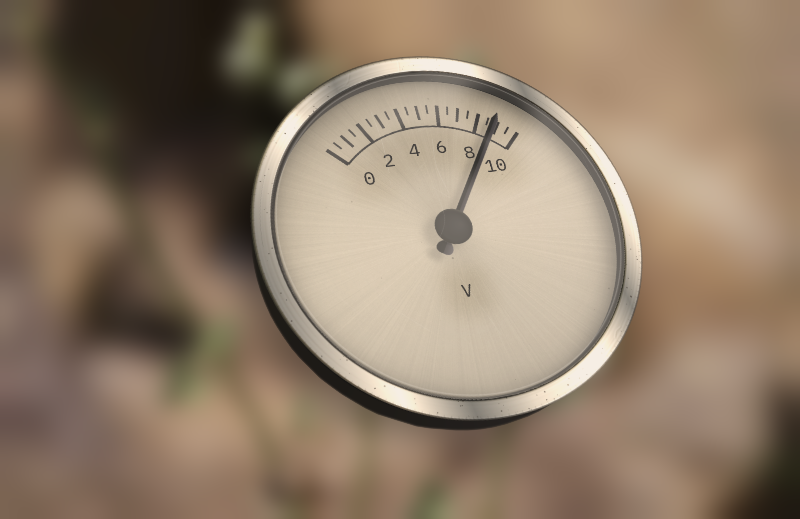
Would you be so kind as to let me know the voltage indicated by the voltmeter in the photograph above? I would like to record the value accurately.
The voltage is 8.75 V
